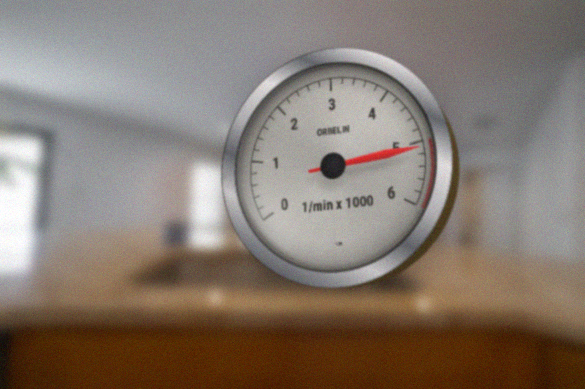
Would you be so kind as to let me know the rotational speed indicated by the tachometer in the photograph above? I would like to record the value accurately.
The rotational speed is 5100 rpm
